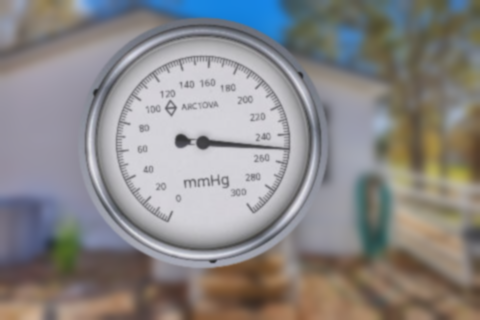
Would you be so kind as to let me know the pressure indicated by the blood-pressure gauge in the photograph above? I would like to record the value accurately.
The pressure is 250 mmHg
